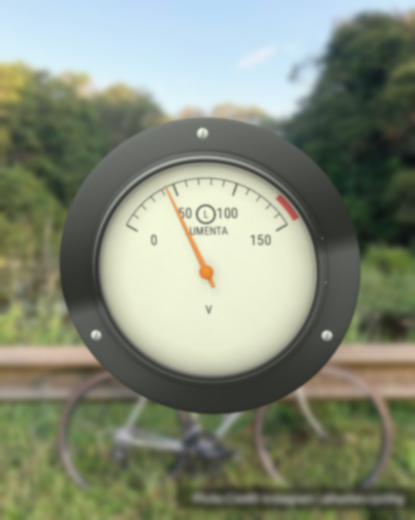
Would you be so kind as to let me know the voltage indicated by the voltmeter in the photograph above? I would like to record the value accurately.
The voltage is 45 V
